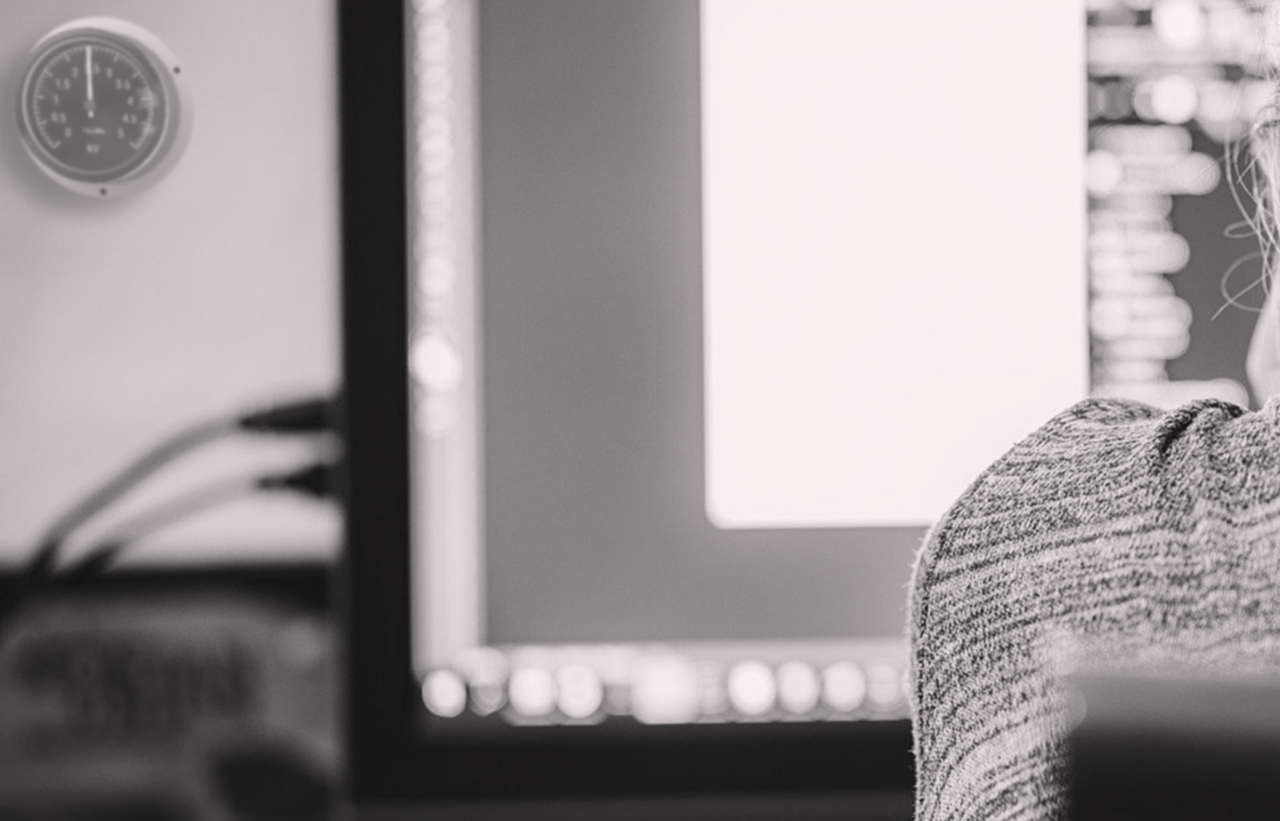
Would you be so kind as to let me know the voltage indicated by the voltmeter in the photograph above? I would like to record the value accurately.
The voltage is 2.5 kV
